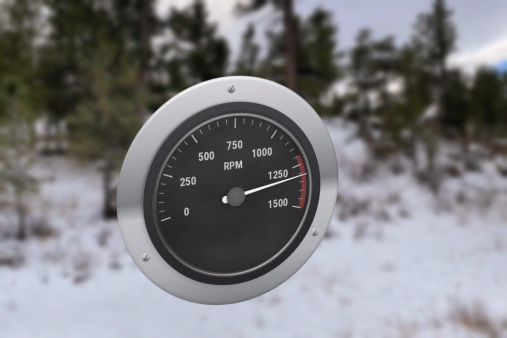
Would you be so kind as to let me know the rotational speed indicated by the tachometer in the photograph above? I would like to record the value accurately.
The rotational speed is 1300 rpm
